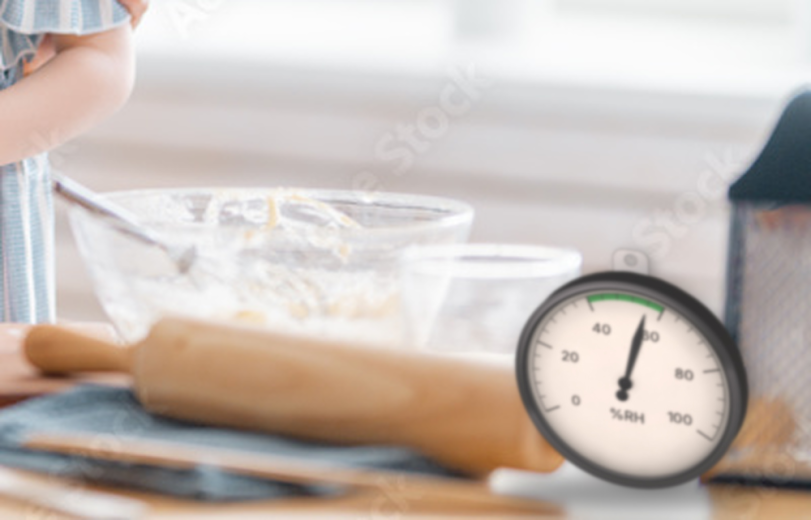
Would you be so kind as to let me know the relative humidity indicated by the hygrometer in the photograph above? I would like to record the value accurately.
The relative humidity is 56 %
